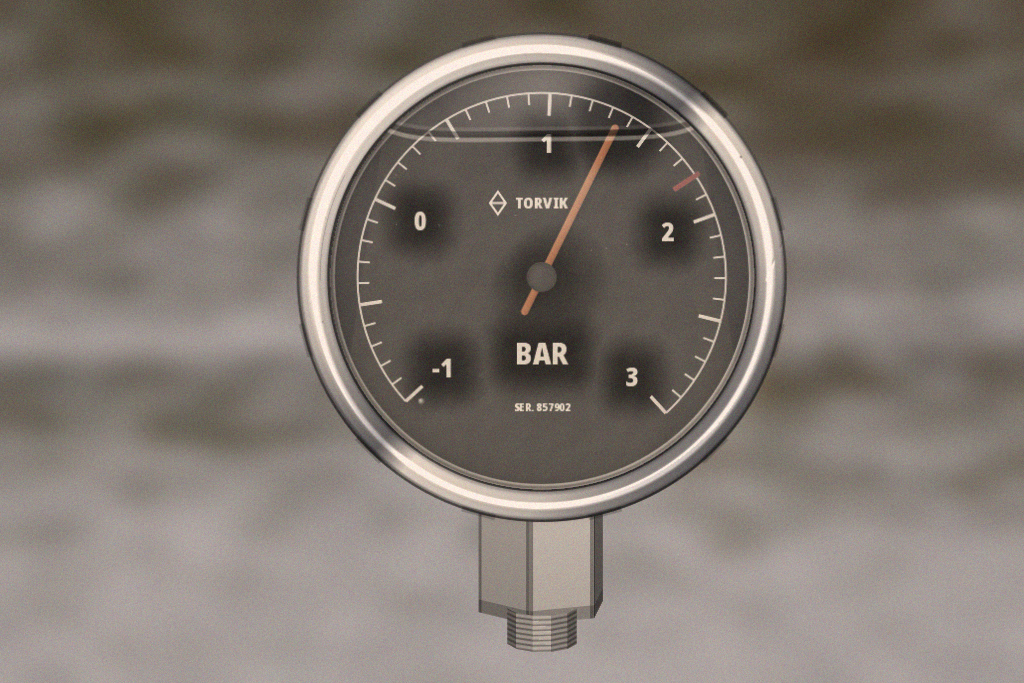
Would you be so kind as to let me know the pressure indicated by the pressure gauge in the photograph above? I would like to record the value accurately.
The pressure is 1.35 bar
